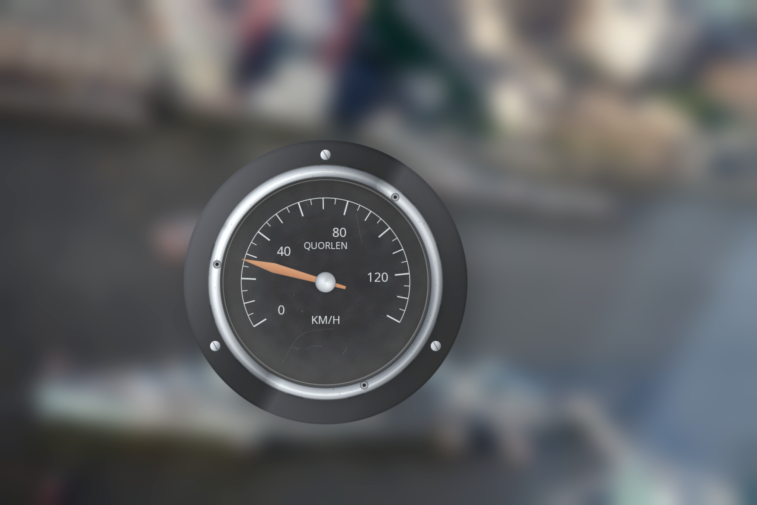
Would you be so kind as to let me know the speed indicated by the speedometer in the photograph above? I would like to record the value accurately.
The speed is 27.5 km/h
